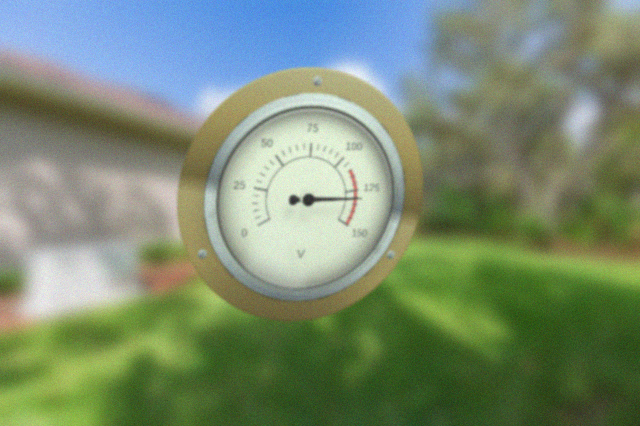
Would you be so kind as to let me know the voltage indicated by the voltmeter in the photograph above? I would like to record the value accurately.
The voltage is 130 V
